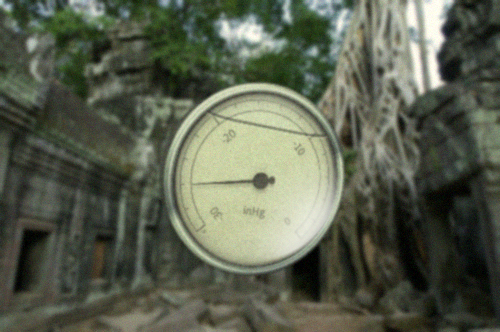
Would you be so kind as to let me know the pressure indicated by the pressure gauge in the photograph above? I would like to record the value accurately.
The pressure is -26 inHg
